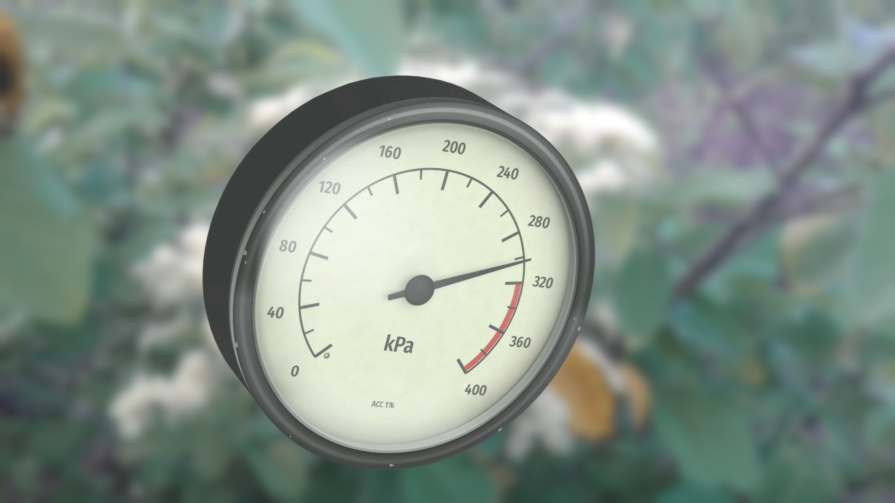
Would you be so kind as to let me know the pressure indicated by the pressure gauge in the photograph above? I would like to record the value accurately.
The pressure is 300 kPa
